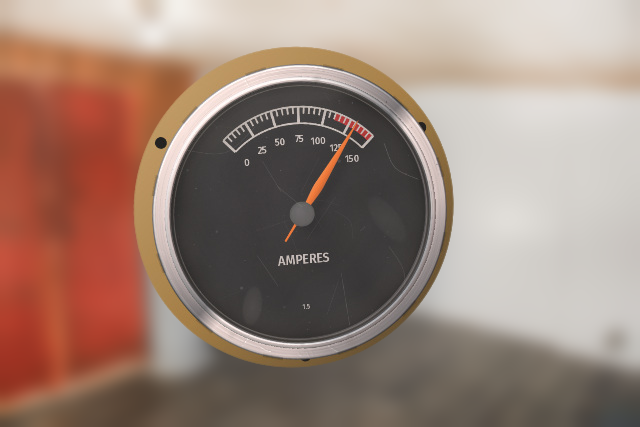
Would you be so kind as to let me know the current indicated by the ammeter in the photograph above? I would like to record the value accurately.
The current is 130 A
